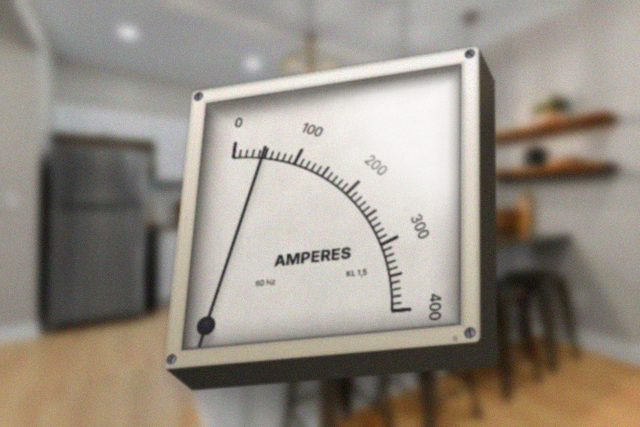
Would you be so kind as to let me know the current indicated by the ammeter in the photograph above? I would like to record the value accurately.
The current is 50 A
